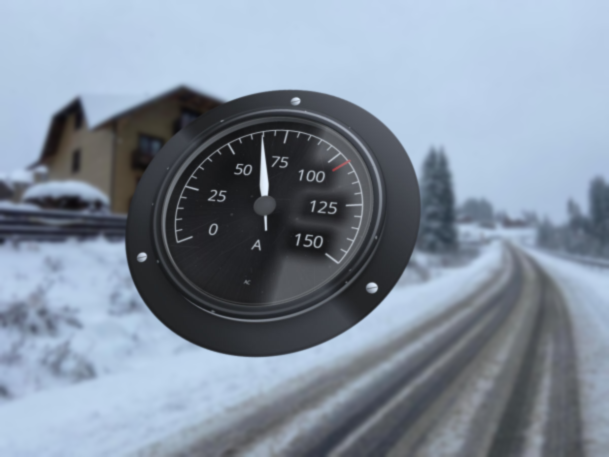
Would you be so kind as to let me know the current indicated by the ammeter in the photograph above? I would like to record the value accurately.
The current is 65 A
